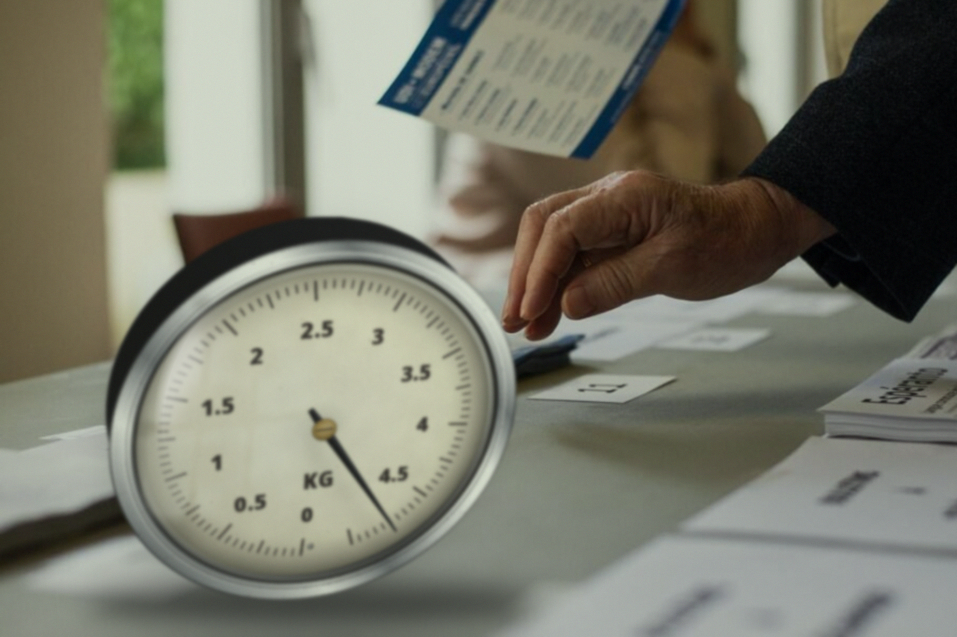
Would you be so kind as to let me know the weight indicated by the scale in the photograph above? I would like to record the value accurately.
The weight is 4.75 kg
